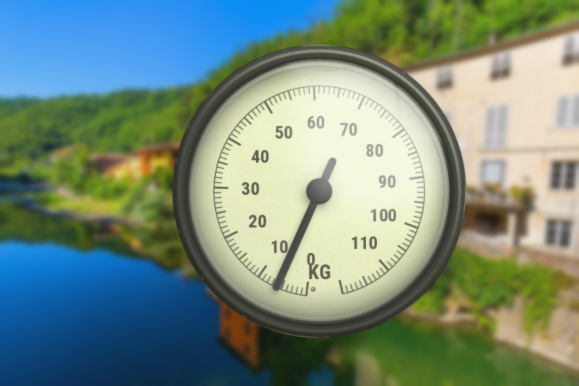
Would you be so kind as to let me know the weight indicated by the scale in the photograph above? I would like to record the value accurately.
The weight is 6 kg
